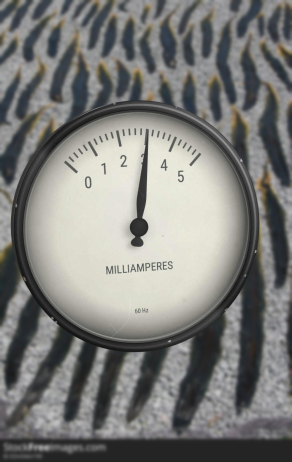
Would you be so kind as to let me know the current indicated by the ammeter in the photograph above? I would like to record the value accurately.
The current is 3 mA
